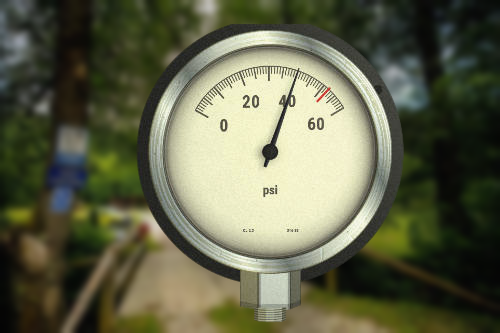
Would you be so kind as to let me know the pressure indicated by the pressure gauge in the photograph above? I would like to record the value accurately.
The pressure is 40 psi
